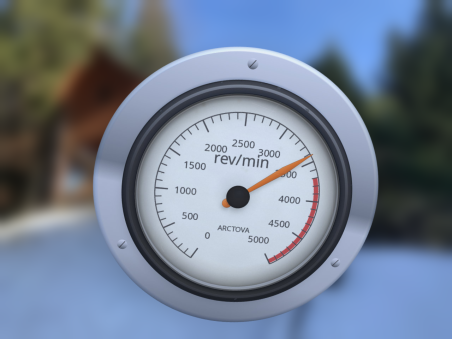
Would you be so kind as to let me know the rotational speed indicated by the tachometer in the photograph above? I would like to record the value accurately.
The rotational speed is 3400 rpm
